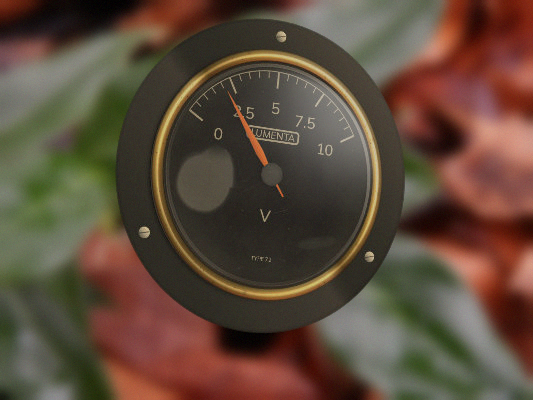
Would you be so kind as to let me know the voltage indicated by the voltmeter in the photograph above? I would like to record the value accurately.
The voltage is 2 V
